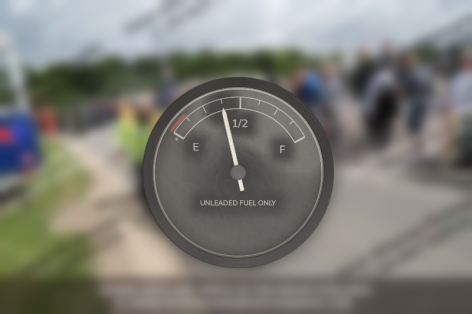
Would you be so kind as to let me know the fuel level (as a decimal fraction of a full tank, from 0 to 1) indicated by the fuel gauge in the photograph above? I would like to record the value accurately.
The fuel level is 0.375
